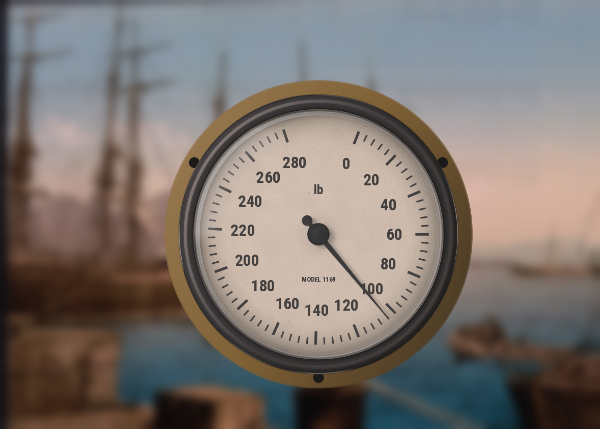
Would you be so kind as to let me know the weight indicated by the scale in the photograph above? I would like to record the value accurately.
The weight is 104 lb
